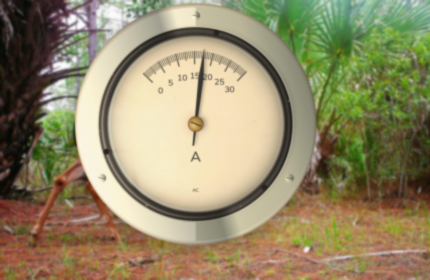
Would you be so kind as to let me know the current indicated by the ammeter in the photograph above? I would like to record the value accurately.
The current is 17.5 A
